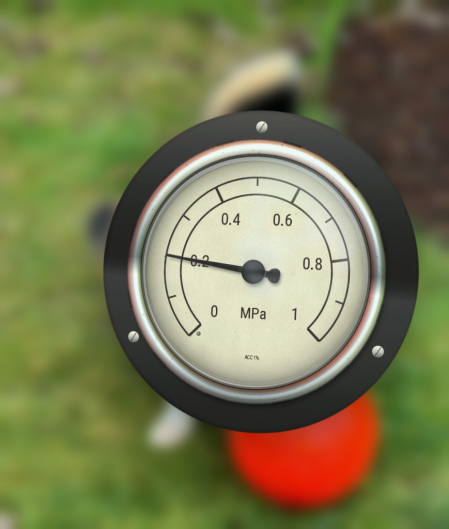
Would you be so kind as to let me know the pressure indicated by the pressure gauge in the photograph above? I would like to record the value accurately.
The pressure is 0.2 MPa
